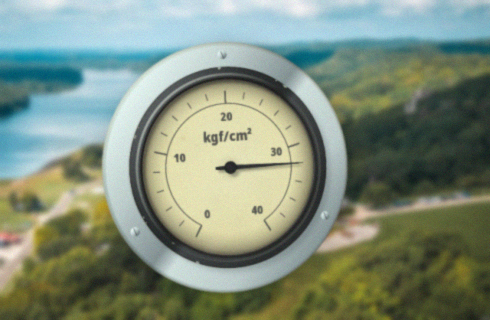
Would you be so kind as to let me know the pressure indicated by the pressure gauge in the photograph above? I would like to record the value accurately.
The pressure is 32 kg/cm²
